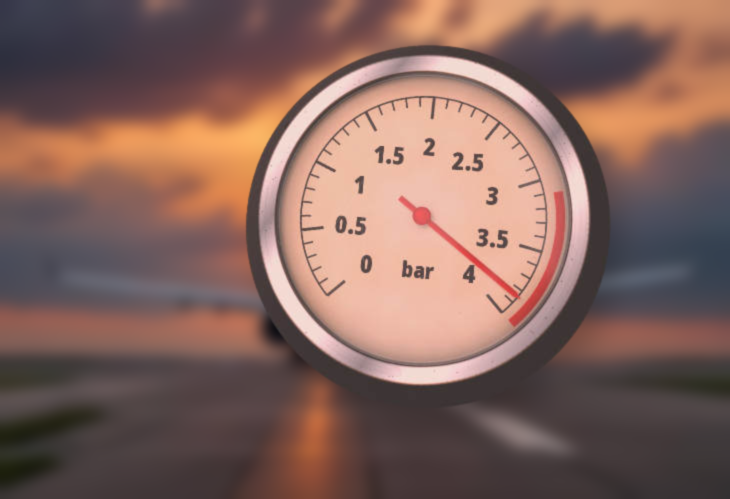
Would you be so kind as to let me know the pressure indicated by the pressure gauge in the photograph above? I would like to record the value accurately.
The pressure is 3.85 bar
